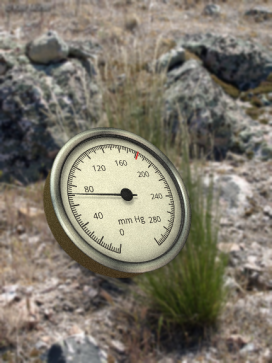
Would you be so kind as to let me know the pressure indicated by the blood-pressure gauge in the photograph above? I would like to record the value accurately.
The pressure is 70 mmHg
